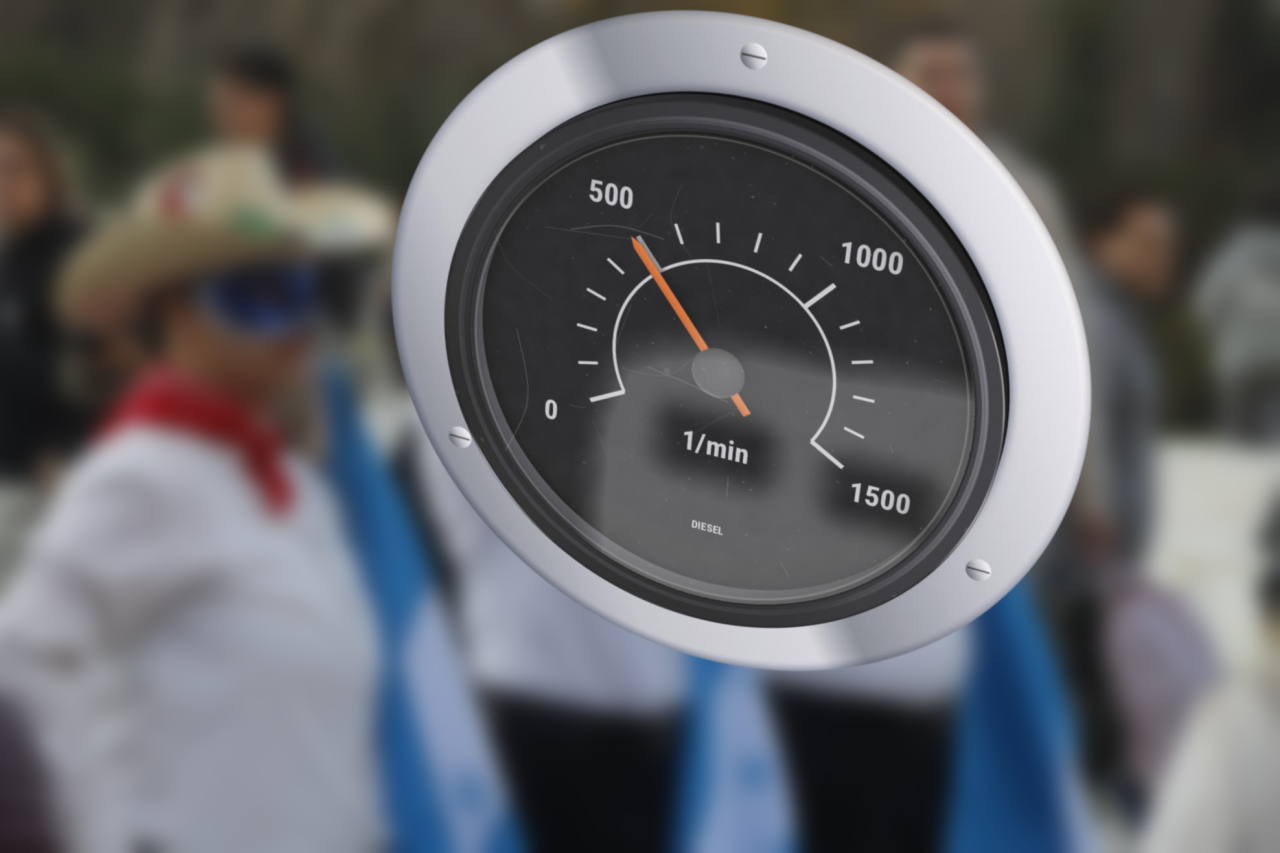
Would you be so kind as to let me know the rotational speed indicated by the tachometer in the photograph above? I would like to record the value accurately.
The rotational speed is 500 rpm
